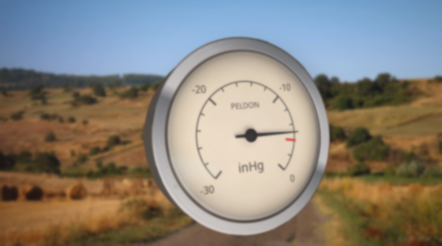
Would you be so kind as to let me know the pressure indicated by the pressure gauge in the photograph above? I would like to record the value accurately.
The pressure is -5 inHg
